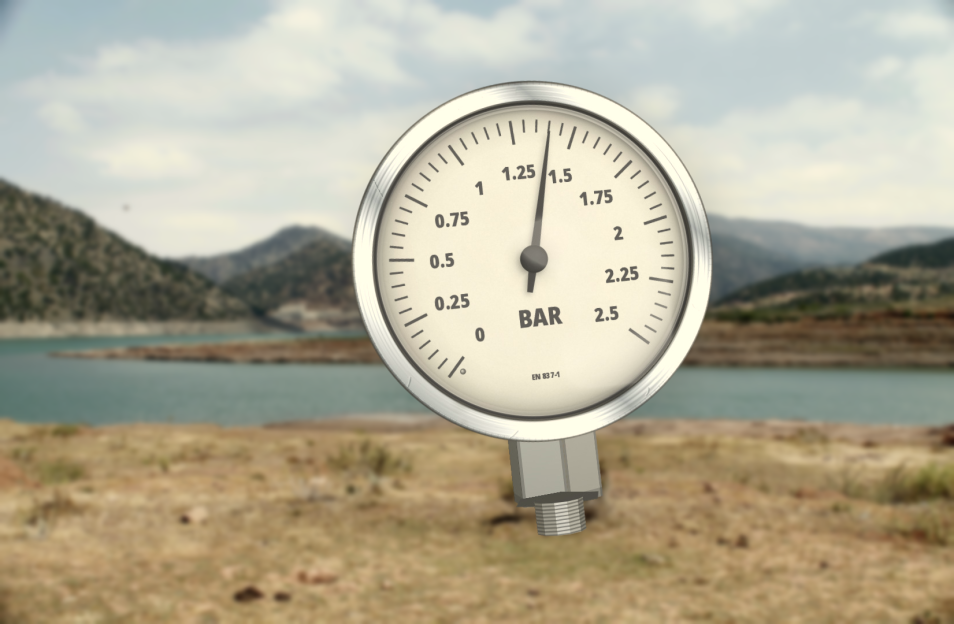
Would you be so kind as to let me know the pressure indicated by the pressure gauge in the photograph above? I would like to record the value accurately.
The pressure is 1.4 bar
